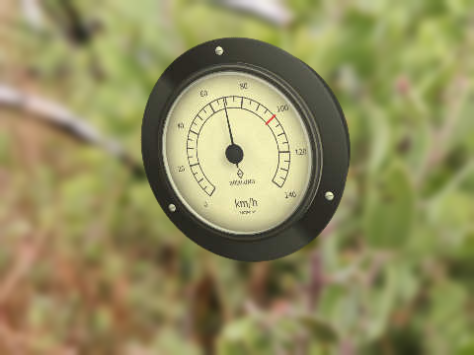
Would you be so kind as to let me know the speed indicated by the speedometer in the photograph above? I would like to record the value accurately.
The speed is 70 km/h
